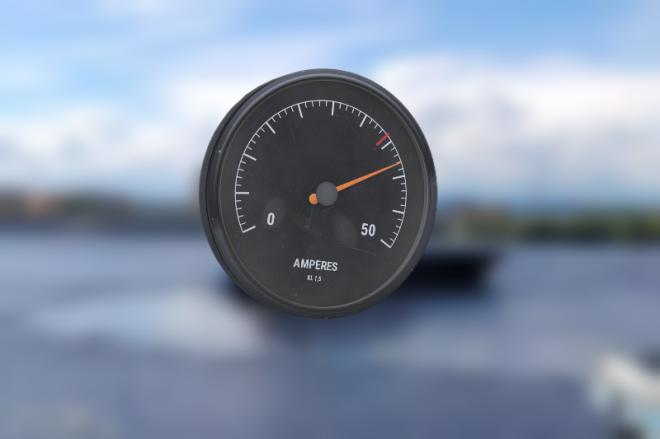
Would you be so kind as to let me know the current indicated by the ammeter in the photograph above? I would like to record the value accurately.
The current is 38 A
